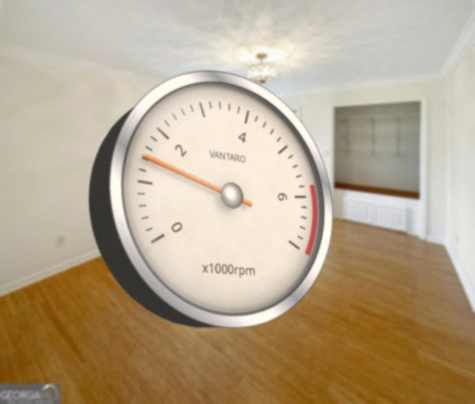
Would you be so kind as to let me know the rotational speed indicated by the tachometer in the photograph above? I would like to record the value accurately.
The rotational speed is 1400 rpm
